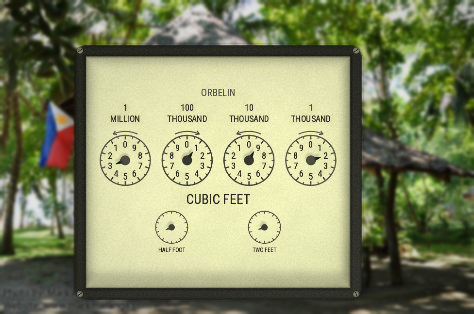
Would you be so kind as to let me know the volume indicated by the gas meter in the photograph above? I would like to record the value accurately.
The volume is 309200 ft³
